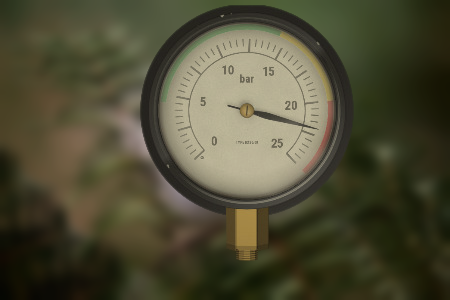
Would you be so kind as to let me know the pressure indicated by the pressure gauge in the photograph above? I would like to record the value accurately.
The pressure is 22 bar
